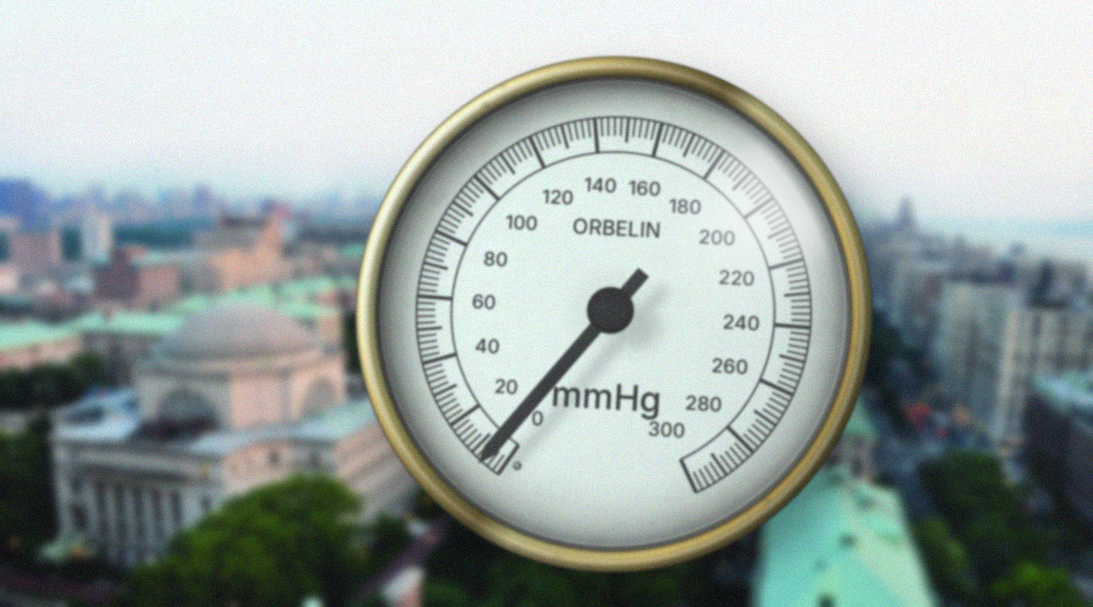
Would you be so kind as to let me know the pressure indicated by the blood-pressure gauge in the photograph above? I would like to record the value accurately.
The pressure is 6 mmHg
